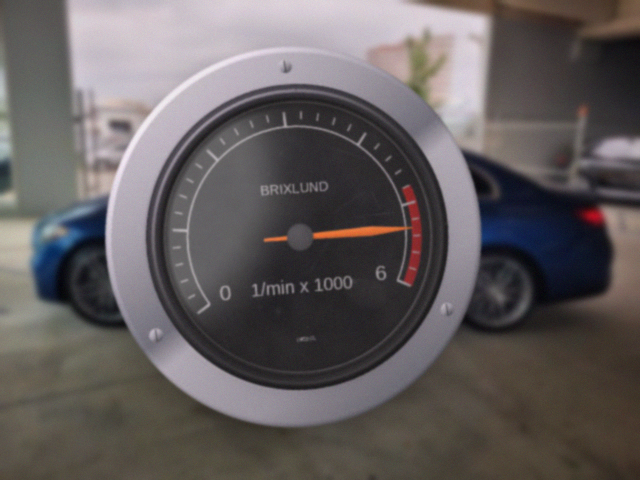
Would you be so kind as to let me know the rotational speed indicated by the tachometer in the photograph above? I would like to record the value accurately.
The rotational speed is 5300 rpm
